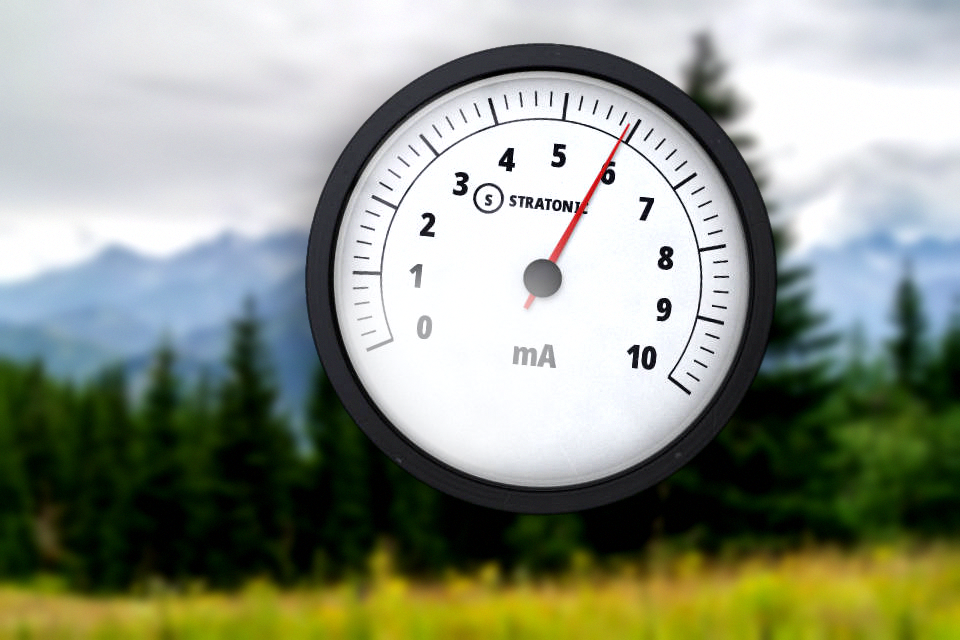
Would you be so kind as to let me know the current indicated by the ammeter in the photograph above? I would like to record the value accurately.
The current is 5.9 mA
